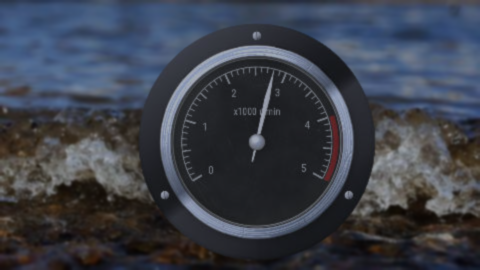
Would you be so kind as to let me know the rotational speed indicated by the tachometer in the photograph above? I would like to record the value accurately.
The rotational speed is 2800 rpm
